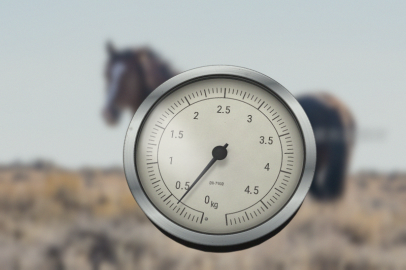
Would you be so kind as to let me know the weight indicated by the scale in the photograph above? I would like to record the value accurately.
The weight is 0.35 kg
